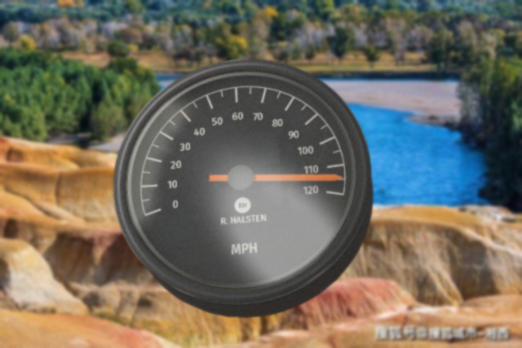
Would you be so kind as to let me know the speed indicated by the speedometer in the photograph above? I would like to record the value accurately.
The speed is 115 mph
